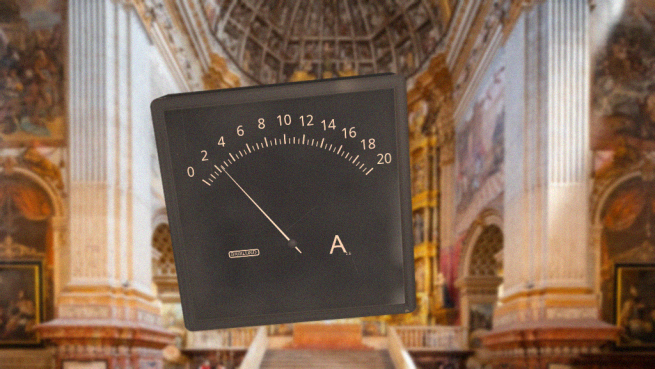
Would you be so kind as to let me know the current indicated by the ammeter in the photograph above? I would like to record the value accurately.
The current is 2.5 A
